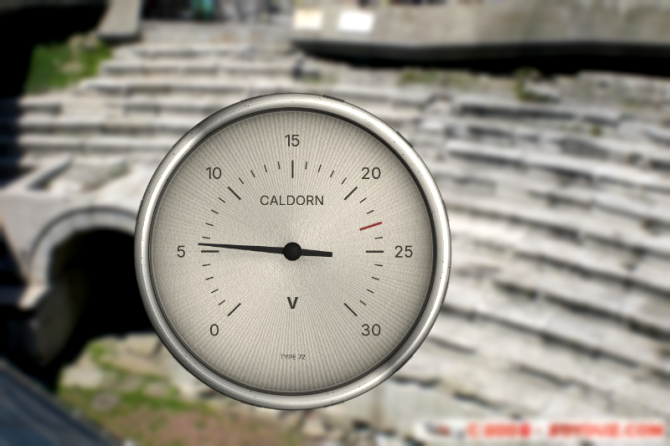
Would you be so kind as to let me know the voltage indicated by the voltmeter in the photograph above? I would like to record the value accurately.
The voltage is 5.5 V
